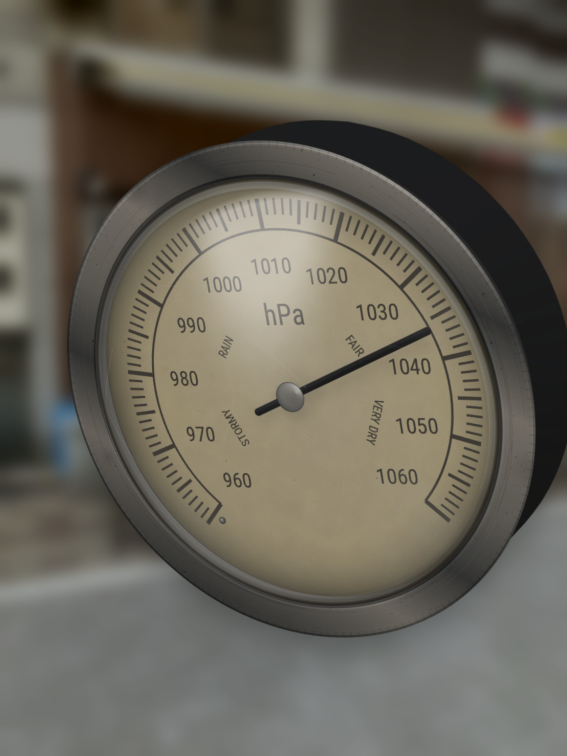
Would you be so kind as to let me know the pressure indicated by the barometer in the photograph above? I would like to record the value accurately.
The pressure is 1036 hPa
